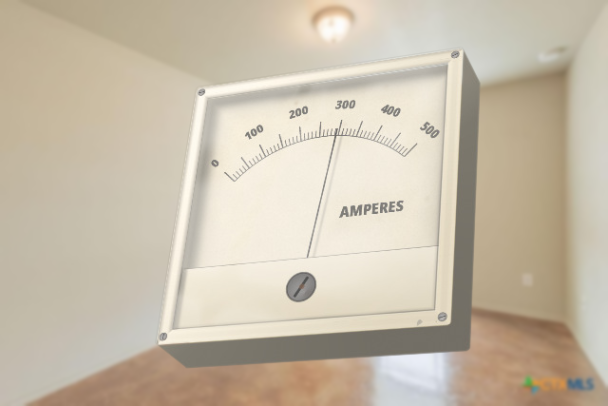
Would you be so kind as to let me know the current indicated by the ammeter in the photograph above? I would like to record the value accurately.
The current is 300 A
